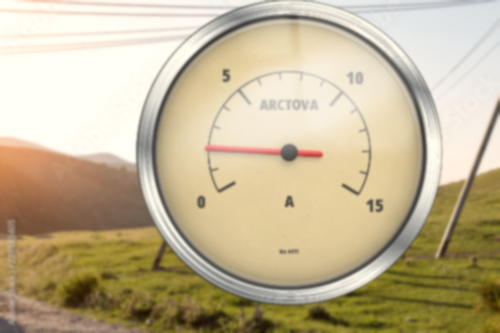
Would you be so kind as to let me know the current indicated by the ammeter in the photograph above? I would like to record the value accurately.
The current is 2 A
